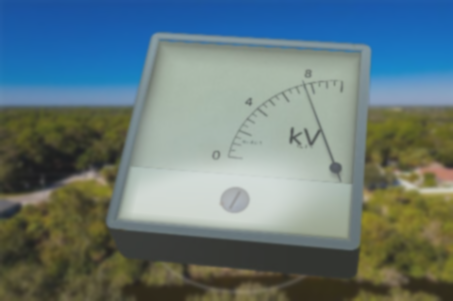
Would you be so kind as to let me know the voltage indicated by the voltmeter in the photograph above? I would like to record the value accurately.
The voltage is 7.5 kV
